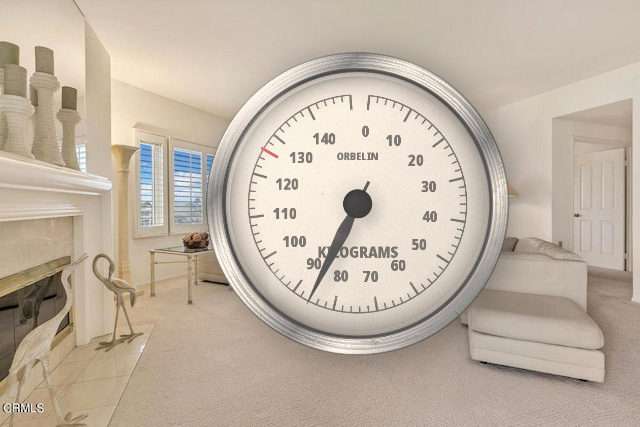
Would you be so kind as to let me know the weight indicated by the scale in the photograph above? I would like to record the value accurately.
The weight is 86 kg
